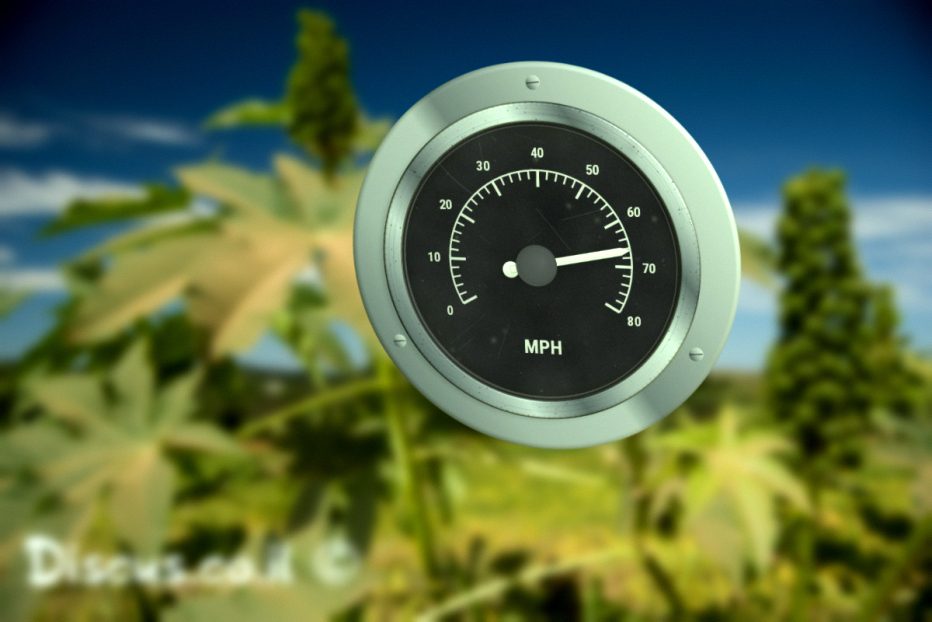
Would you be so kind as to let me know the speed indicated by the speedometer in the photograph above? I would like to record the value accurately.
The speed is 66 mph
